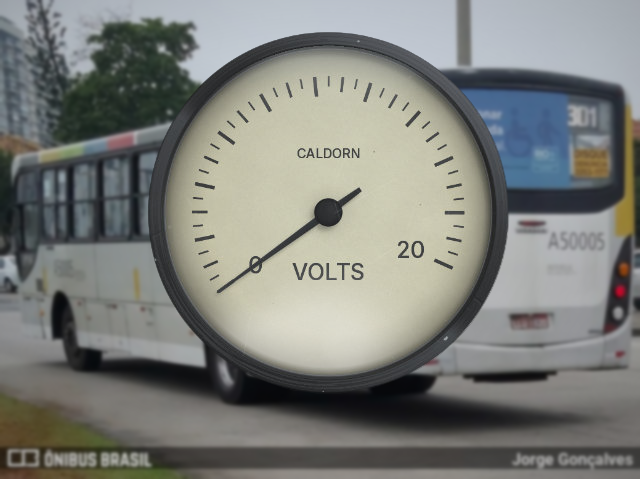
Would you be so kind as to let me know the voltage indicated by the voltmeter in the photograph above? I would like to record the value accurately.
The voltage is 0 V
